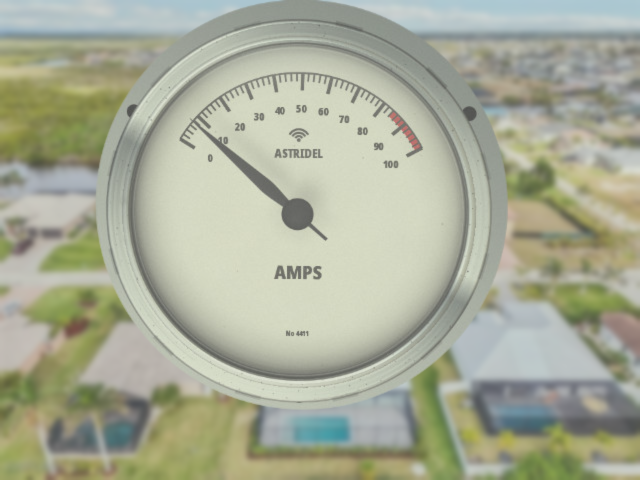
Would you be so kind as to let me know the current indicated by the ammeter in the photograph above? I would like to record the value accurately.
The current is 8 A
